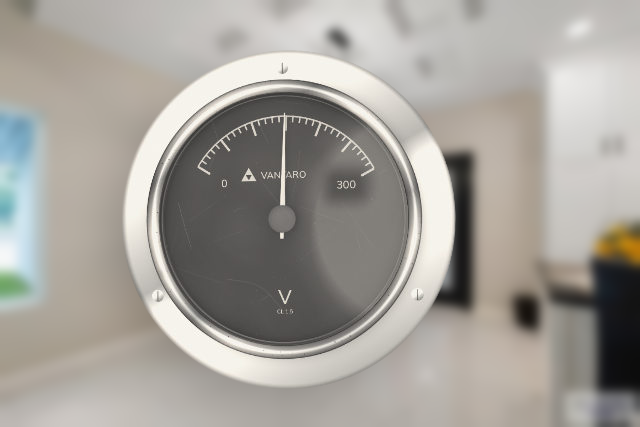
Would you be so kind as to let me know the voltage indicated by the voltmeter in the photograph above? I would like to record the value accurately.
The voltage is 150 V
